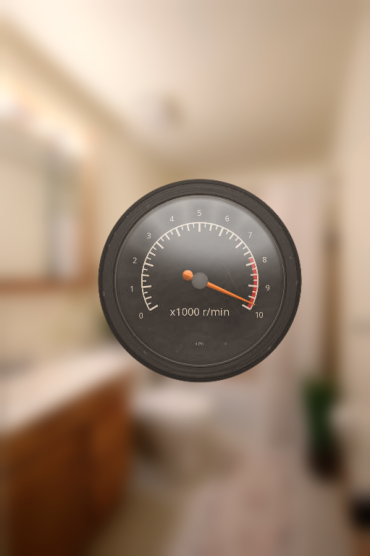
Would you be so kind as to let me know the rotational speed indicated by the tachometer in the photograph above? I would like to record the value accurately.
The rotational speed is 9750 rpm
